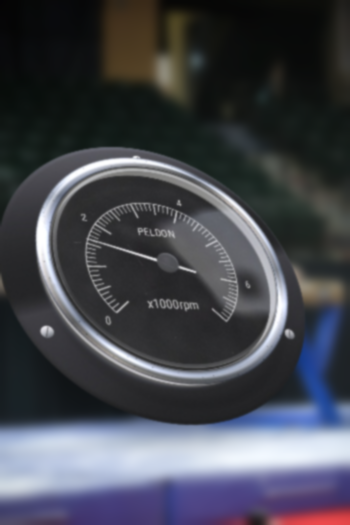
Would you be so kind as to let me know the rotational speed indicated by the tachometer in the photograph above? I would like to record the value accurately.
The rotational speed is 1500 rpm
